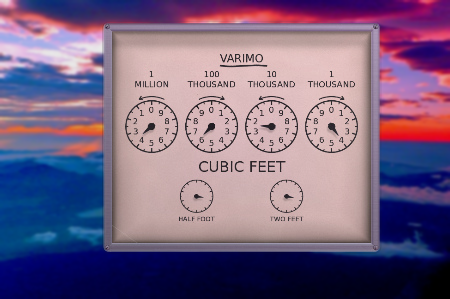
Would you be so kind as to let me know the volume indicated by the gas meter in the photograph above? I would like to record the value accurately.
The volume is 362400 ft³
